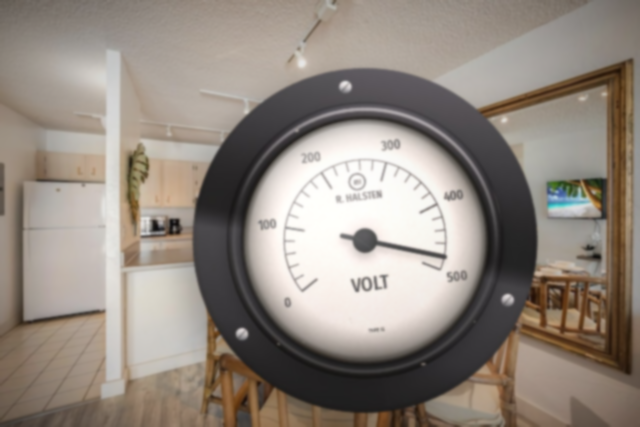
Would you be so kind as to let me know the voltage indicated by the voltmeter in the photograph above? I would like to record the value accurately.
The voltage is 480 V
